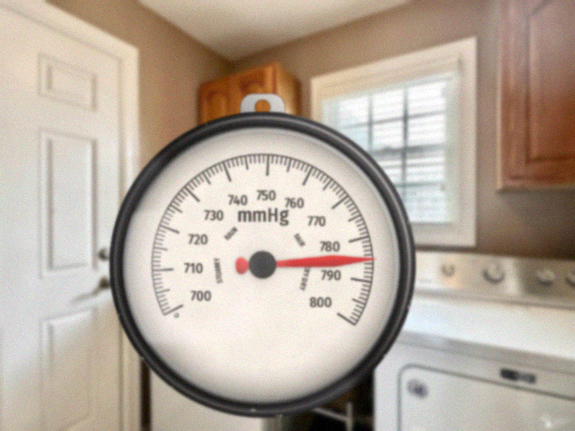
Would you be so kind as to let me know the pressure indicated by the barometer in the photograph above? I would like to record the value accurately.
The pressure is 785 mmHg
